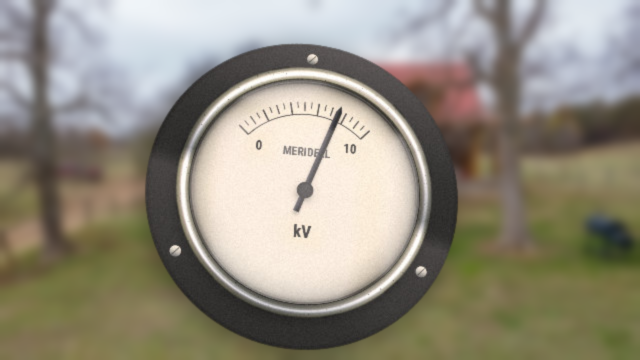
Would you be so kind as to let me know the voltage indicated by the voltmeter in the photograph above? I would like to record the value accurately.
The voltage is 7.5 kV
